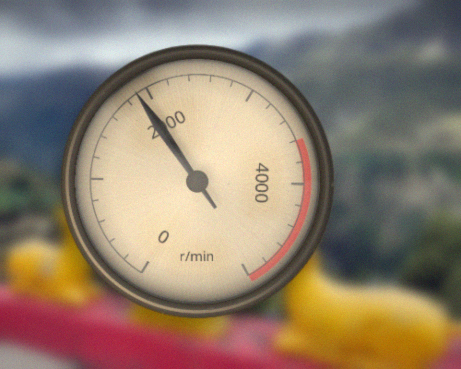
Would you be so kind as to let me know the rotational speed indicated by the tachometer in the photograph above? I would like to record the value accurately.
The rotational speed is 1900 rpm
